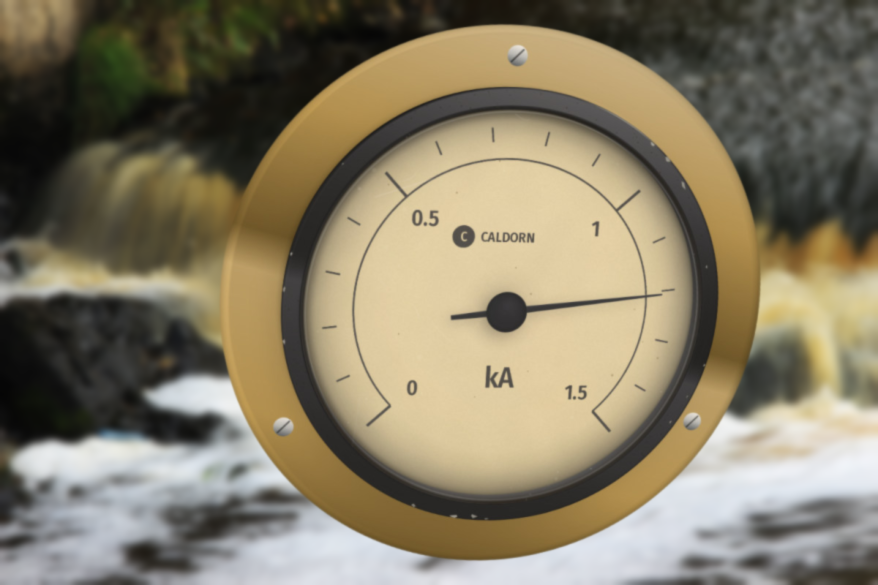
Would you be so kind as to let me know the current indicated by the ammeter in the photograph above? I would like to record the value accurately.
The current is 1.2 kA
